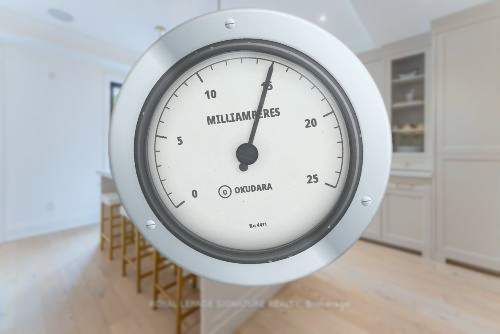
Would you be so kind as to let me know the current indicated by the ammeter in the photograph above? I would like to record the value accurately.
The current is 15 mA
